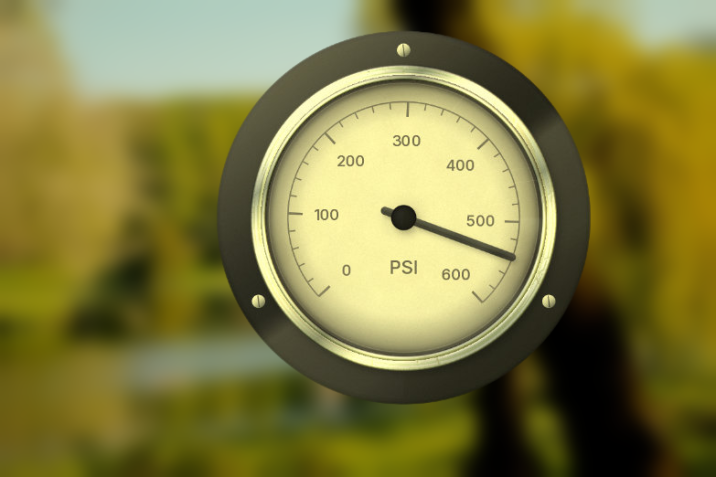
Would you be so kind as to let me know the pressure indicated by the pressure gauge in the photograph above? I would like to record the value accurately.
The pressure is 540 psi
